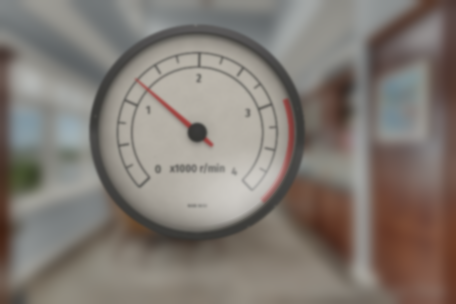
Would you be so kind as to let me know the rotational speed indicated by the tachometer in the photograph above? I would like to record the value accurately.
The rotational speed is 1250 rpm
